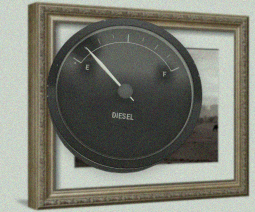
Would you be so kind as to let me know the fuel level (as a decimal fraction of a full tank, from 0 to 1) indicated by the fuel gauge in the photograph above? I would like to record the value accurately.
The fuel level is 0.125
